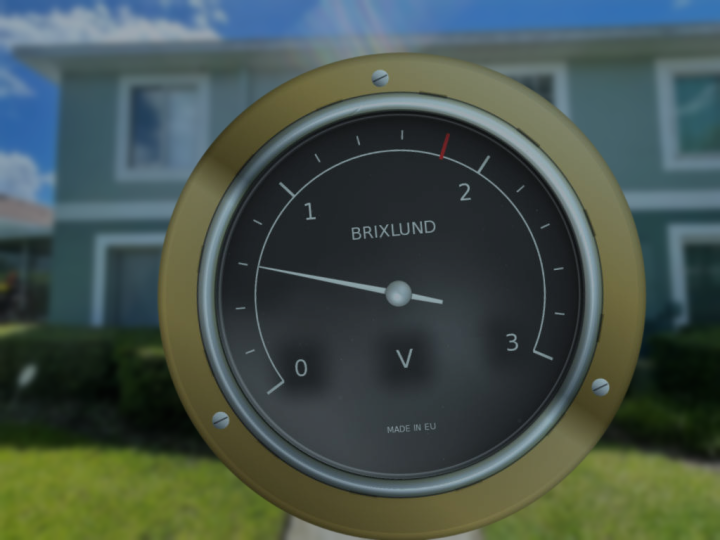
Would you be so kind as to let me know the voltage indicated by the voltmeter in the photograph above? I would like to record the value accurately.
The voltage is 0.6 V
